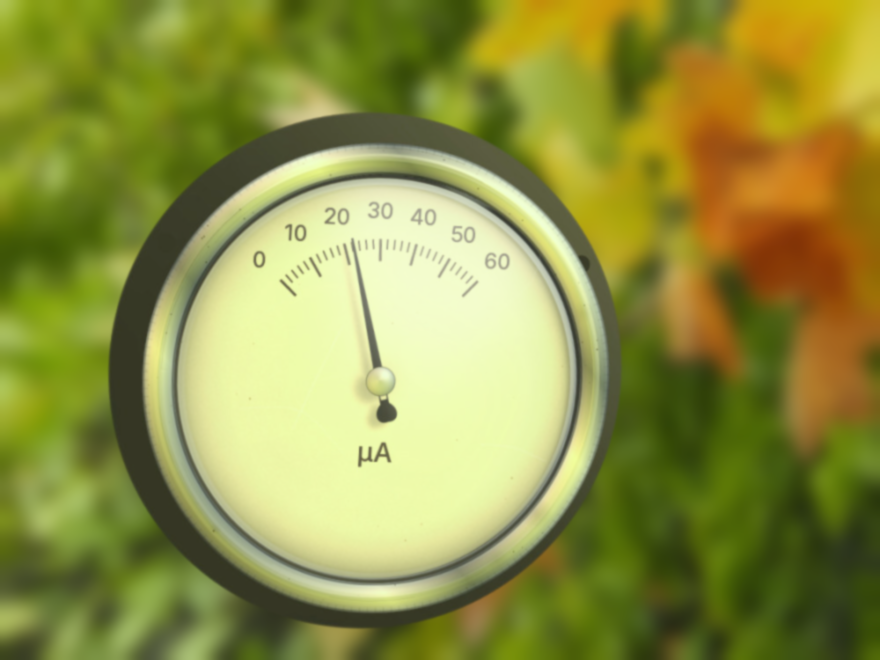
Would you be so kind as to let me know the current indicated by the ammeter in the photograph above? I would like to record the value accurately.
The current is 22 µA
